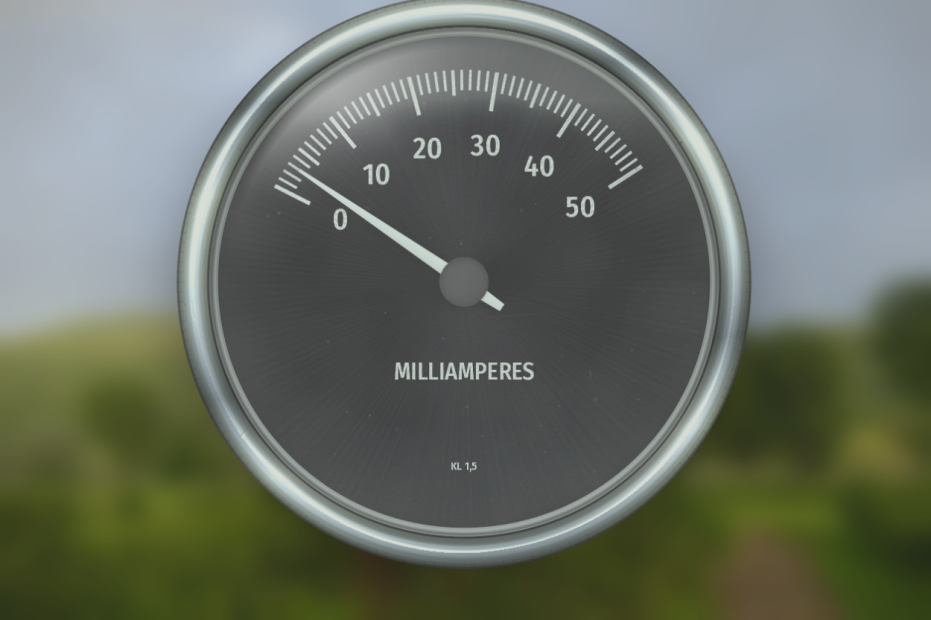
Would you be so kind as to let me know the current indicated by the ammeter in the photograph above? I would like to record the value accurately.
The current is 3 mA
